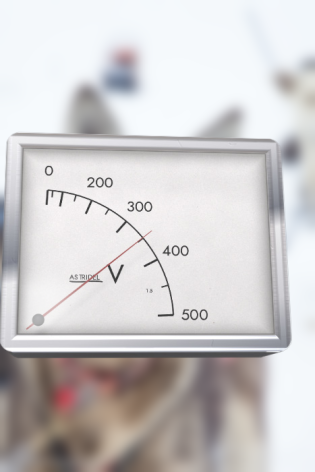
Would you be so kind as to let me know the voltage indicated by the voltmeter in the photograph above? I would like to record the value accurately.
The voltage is 350 V
